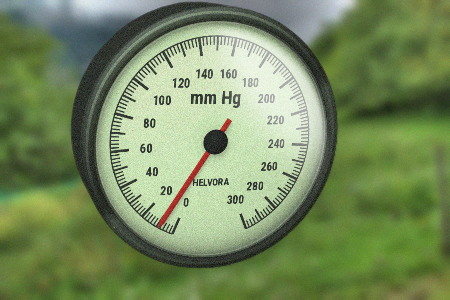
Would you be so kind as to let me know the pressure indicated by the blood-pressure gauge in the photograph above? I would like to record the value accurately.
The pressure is 10 mmHg
